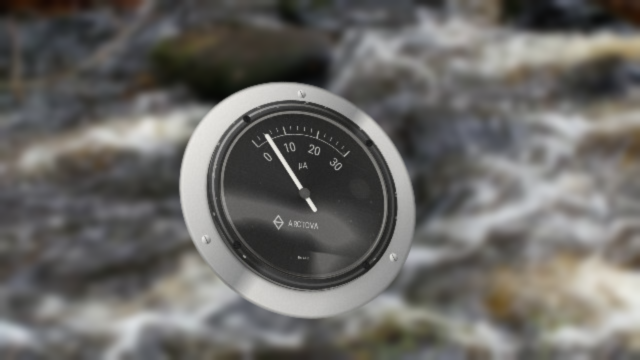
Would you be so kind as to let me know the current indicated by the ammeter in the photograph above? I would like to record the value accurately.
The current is 4 µA
